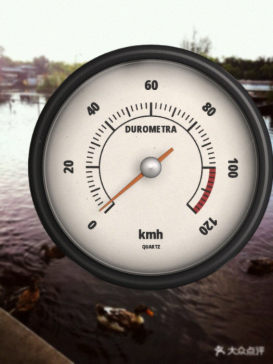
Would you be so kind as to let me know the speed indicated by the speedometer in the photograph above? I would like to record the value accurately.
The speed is 2 km/h
